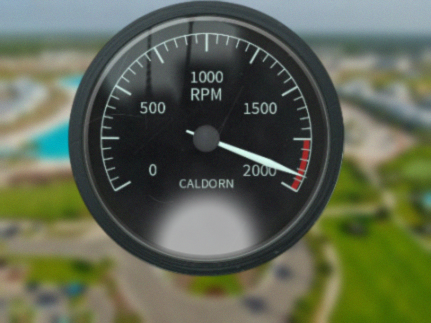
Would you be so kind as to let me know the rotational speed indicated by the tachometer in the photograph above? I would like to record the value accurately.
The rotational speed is 1925 rpm
